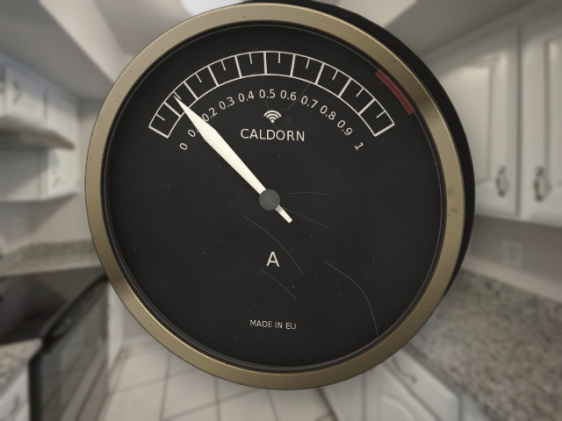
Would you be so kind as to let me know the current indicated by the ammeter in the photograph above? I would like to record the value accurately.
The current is 0.15 A
